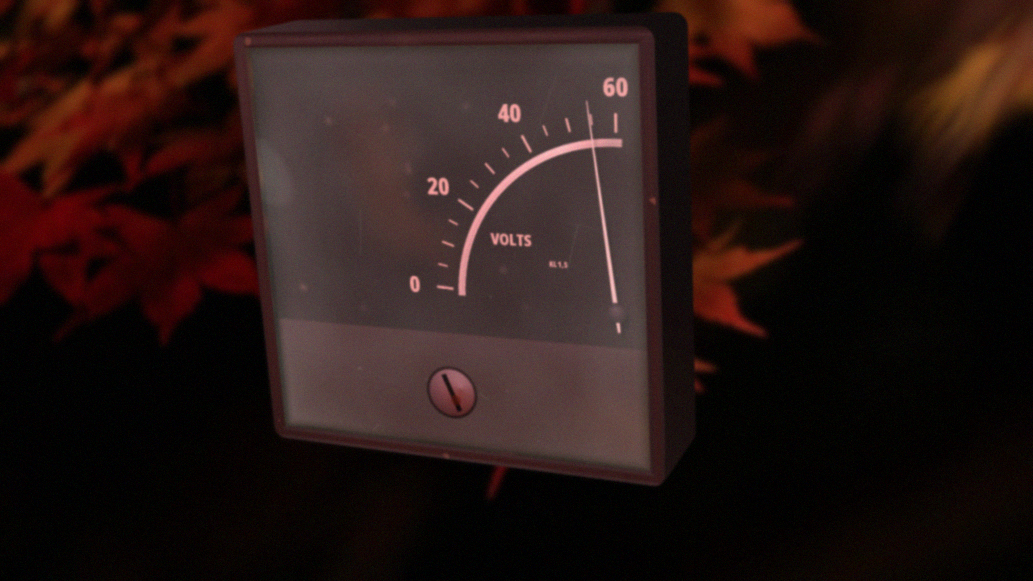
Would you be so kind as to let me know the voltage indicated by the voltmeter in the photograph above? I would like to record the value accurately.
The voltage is 55 V
